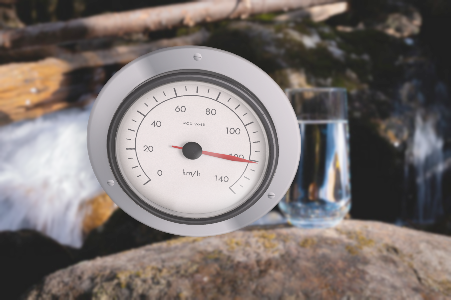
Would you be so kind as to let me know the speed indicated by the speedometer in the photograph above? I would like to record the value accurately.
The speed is 120 km/h
